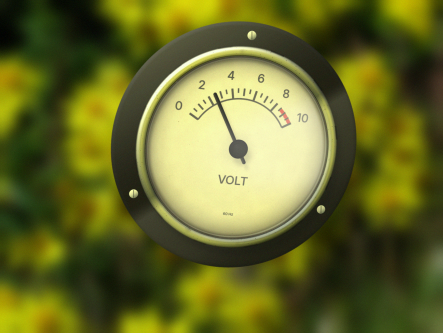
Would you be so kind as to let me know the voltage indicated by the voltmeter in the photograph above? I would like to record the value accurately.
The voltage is 2.5 V
